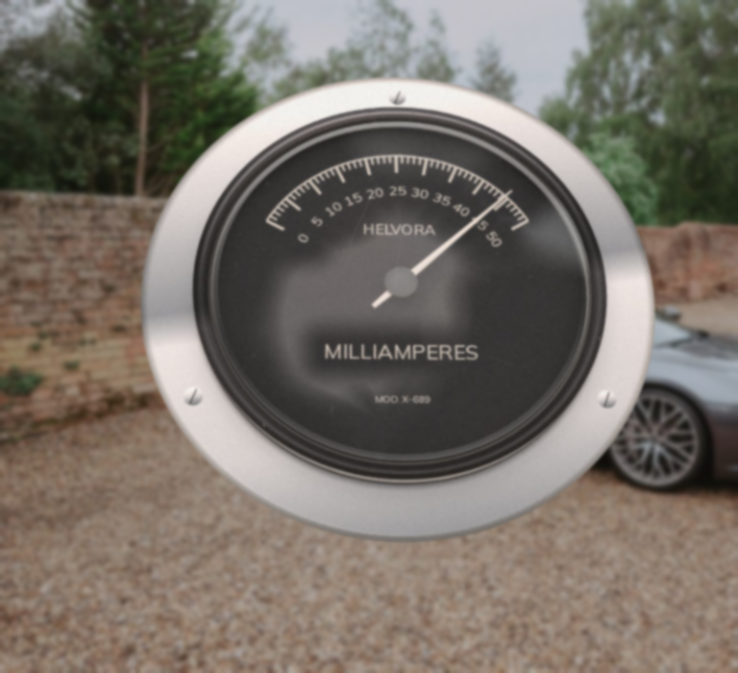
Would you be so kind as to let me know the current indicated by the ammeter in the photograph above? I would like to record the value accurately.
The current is 45 mA
